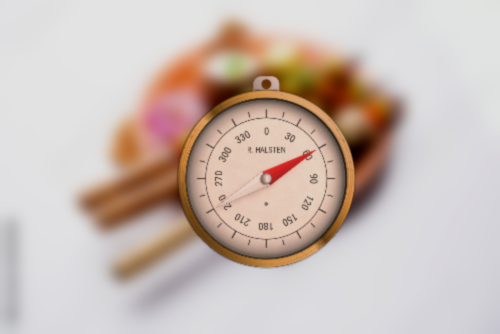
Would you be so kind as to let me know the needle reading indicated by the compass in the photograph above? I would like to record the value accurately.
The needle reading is 60 °
